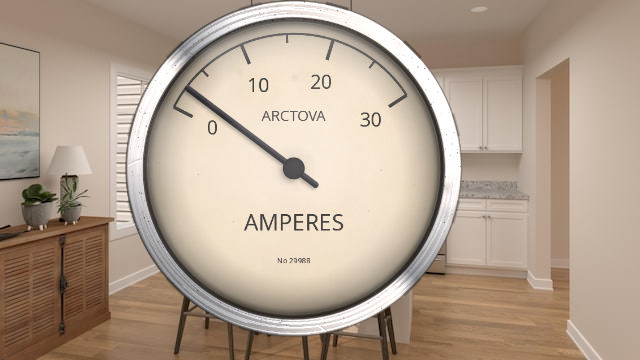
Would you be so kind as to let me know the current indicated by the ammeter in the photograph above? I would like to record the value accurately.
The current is 2.5 A
